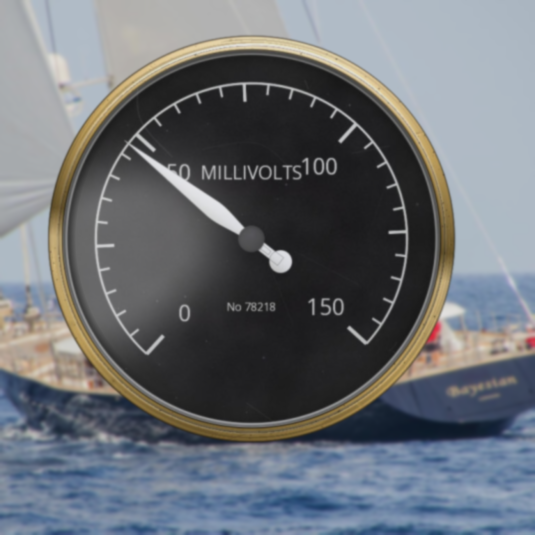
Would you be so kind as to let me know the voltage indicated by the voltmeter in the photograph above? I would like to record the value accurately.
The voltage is 47.5 mV
